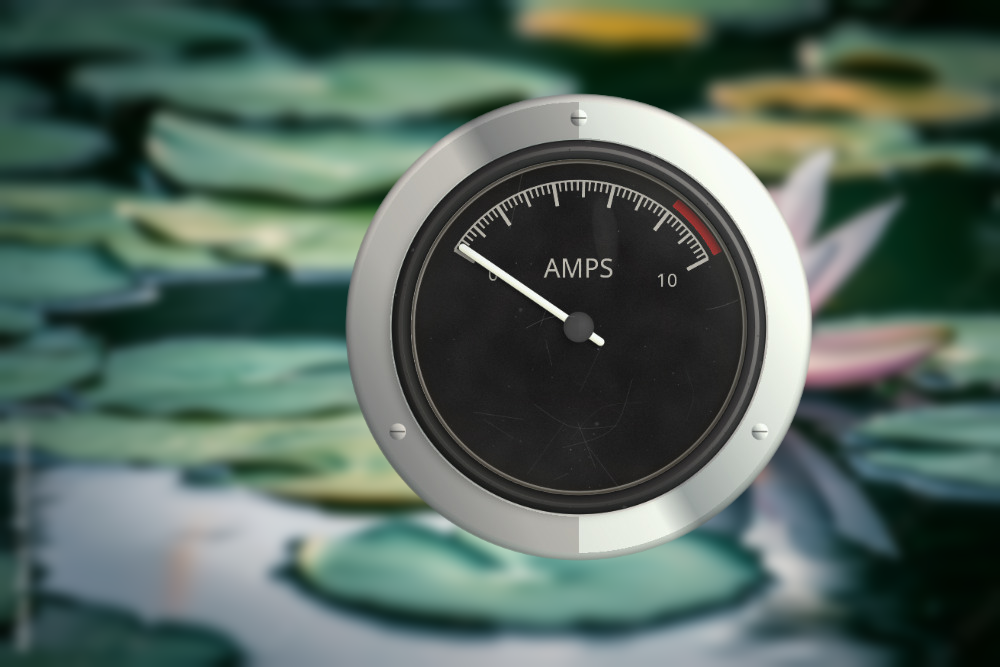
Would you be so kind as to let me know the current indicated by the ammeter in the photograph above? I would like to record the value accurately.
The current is 0.2 A
